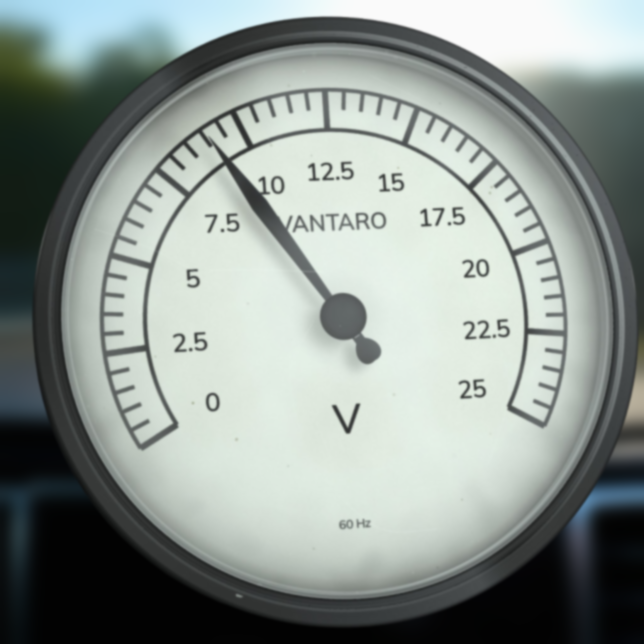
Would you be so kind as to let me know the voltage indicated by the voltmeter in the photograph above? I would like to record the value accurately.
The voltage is 9 V
